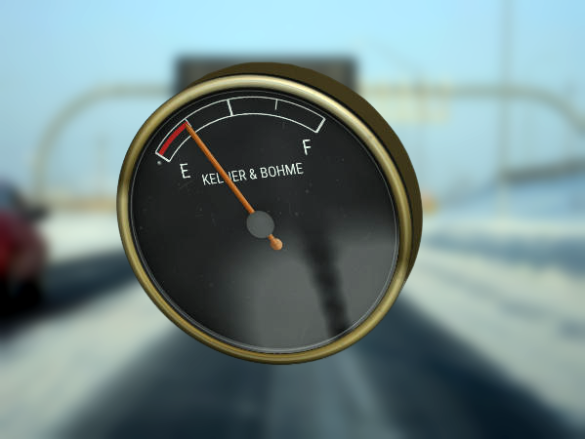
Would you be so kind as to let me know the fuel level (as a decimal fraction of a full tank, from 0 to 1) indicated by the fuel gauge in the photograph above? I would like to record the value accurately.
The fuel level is 0.25
